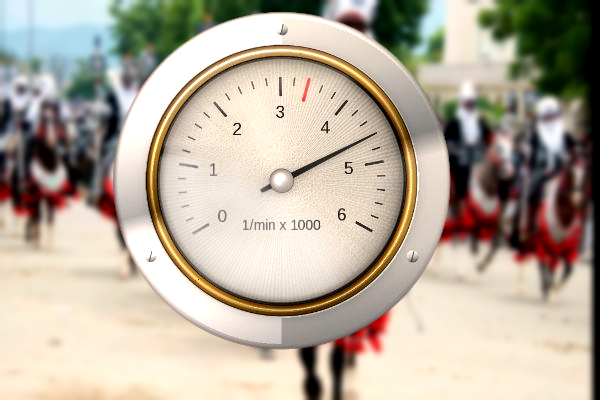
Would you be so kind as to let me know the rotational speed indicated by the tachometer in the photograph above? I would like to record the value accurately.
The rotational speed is 4600 rpm
